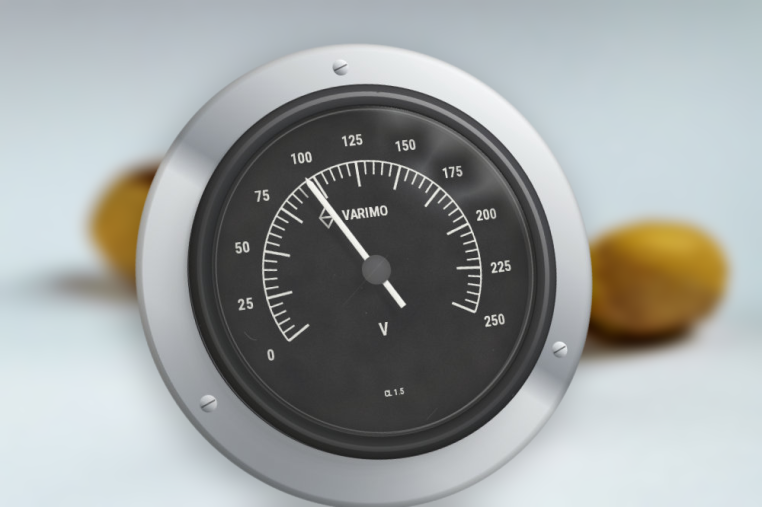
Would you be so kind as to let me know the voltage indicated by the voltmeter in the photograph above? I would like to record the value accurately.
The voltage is 95 V
